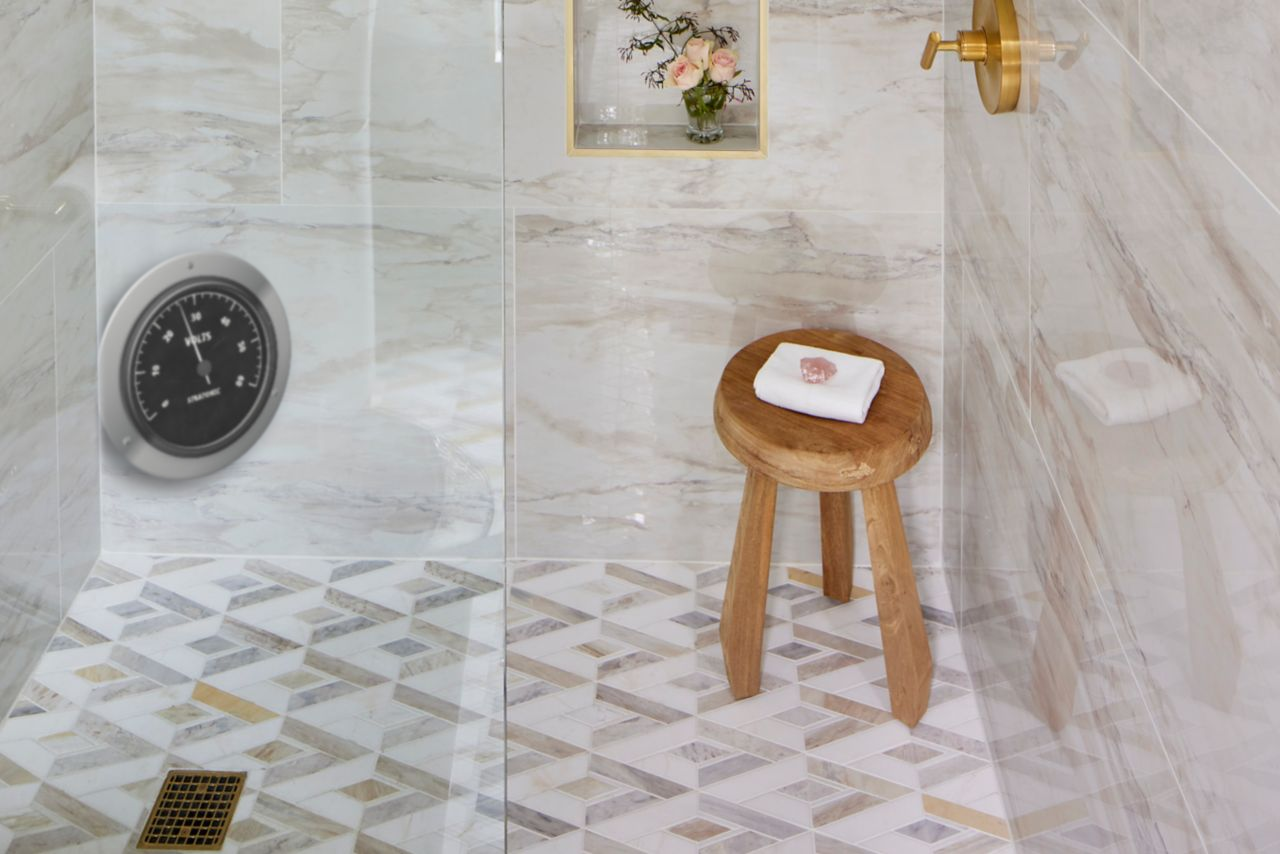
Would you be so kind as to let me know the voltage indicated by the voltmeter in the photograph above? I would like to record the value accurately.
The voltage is 26 V
